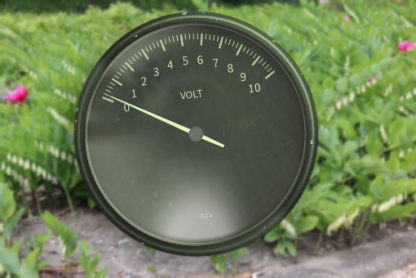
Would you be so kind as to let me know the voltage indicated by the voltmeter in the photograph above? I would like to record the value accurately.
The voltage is 0.2 V
